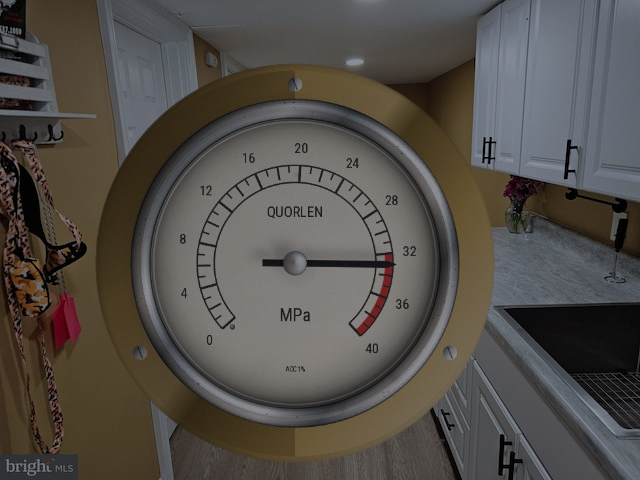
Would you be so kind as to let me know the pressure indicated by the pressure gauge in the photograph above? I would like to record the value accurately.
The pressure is 33 MPa
